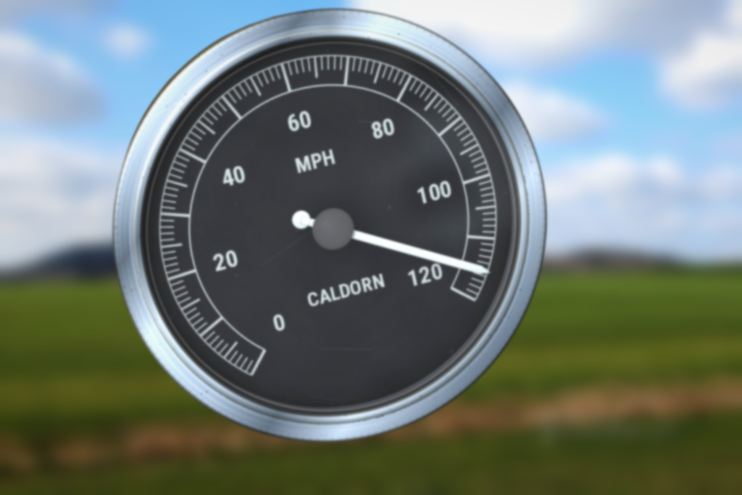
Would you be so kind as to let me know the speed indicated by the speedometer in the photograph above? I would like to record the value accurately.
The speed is 115 mph
